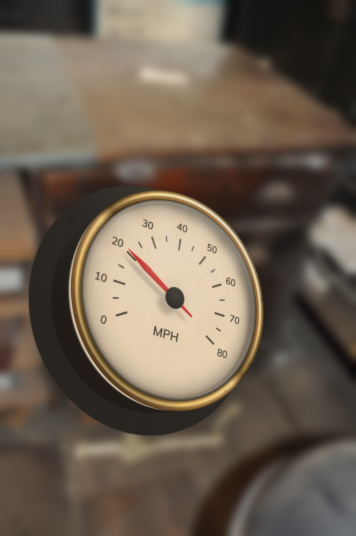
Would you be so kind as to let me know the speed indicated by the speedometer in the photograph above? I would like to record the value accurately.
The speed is 20 mph
